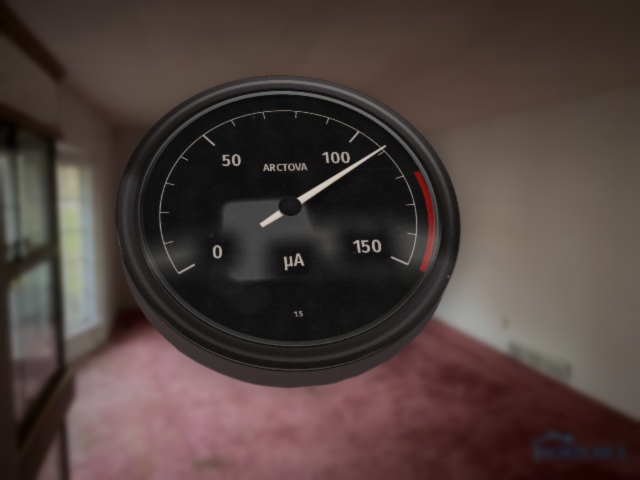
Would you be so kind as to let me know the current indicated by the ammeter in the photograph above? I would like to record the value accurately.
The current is 110 µA
